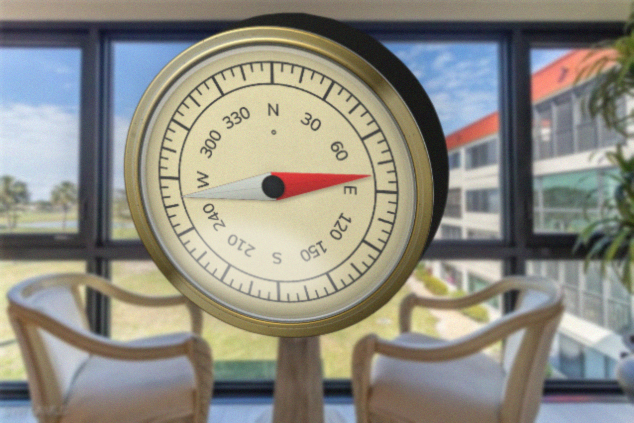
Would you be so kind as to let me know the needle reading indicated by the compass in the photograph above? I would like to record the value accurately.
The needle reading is 80 °
